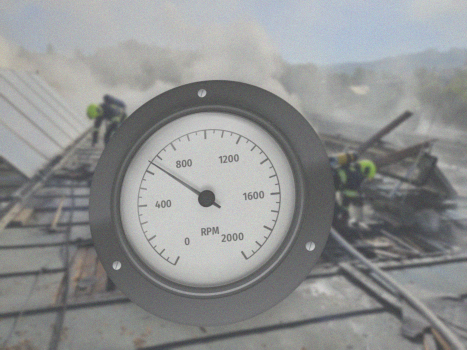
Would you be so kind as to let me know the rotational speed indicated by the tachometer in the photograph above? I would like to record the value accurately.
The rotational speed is 650 rpm
